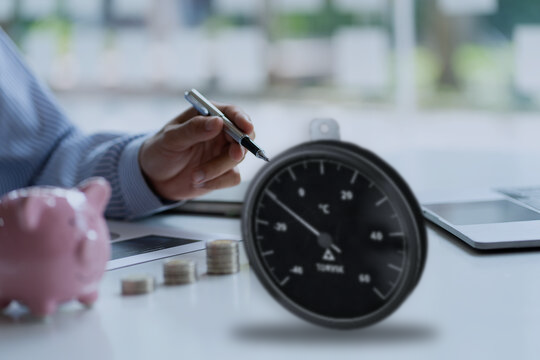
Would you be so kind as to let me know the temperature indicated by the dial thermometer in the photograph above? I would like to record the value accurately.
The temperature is -10 °C
